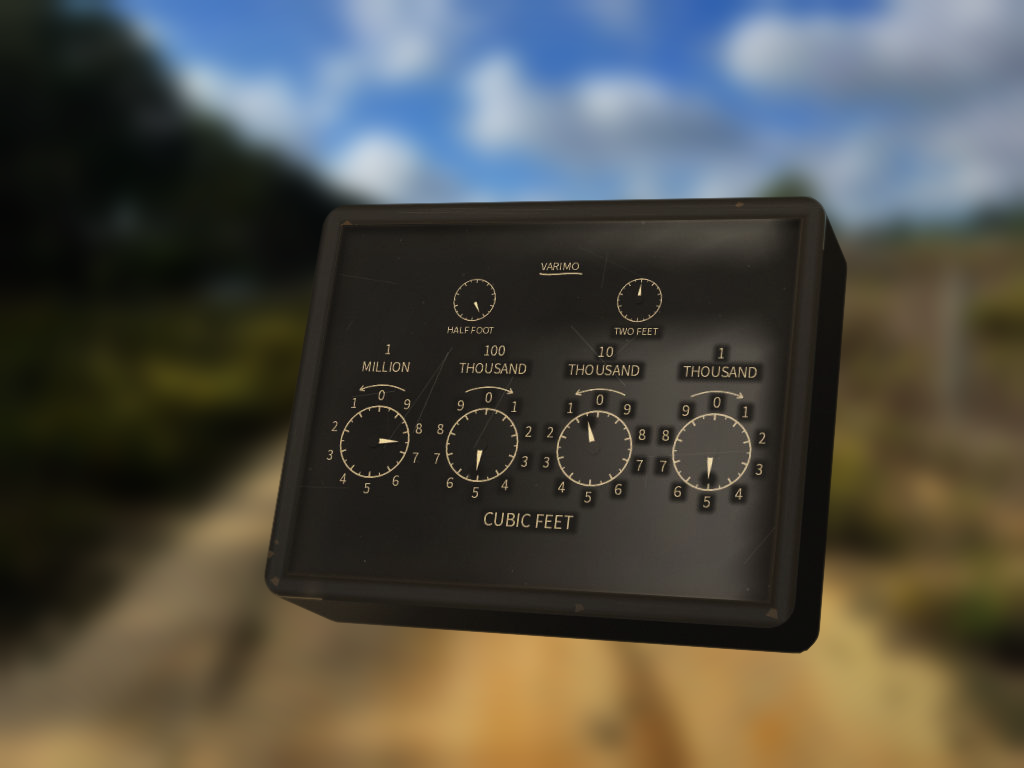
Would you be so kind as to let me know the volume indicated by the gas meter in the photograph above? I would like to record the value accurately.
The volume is 750500 ft³
